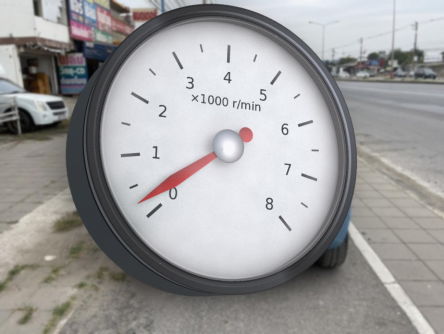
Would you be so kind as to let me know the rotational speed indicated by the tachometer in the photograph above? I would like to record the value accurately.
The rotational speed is 250 rpm
